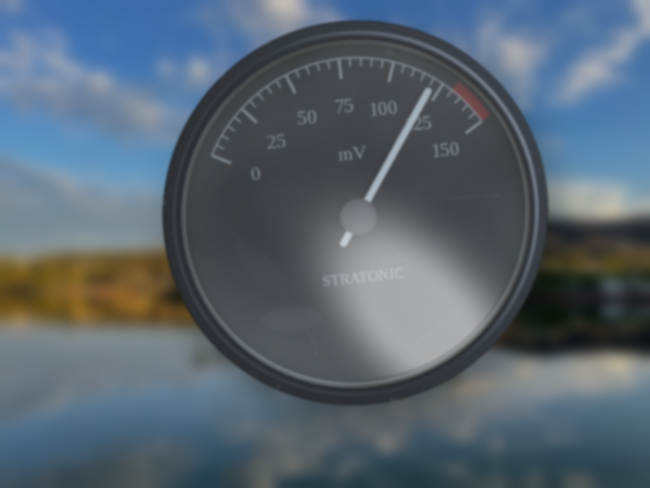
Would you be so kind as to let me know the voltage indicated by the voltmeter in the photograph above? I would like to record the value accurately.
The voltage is 120 mV
